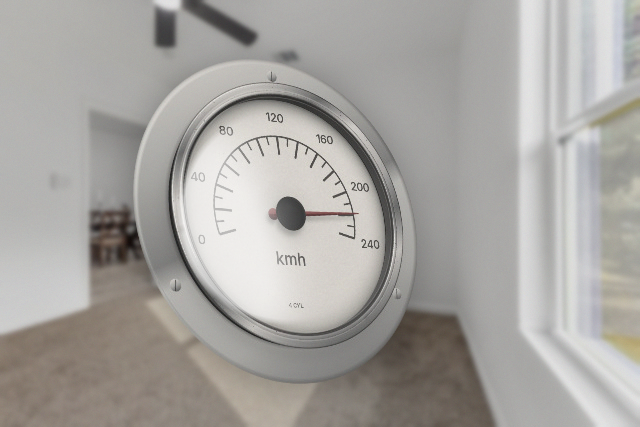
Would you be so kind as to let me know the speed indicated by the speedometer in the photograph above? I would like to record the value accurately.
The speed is 220 km/h
